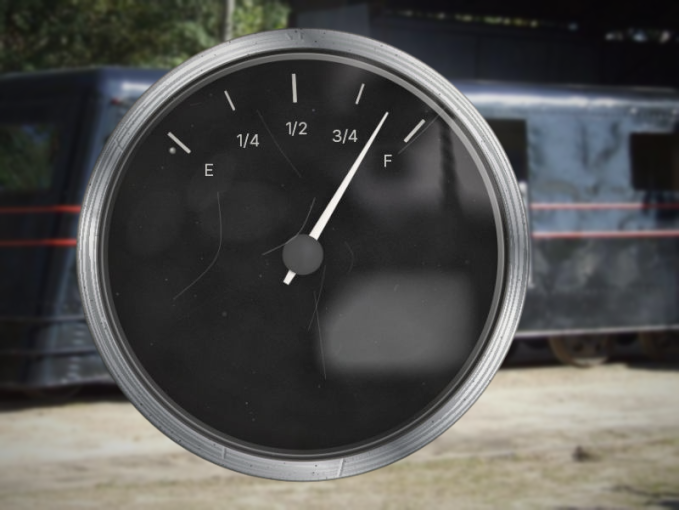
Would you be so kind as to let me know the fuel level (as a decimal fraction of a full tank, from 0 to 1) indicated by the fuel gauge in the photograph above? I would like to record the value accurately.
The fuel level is 0.875
